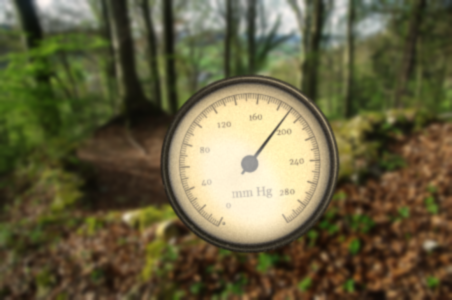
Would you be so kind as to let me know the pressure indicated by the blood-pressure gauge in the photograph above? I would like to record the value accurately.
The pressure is 190 mmHg
